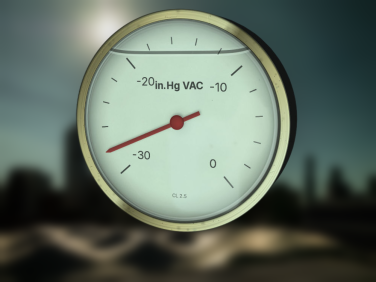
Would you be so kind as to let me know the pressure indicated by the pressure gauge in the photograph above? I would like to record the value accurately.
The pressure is -28 inHg
